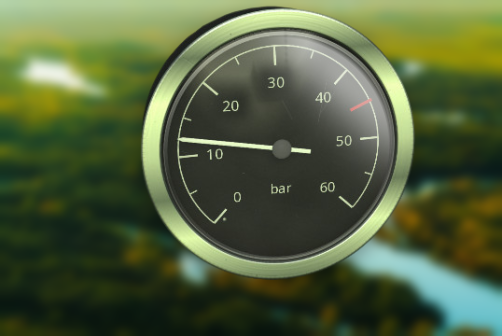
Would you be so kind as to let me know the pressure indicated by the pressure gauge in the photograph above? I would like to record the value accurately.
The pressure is 12.5 bar
